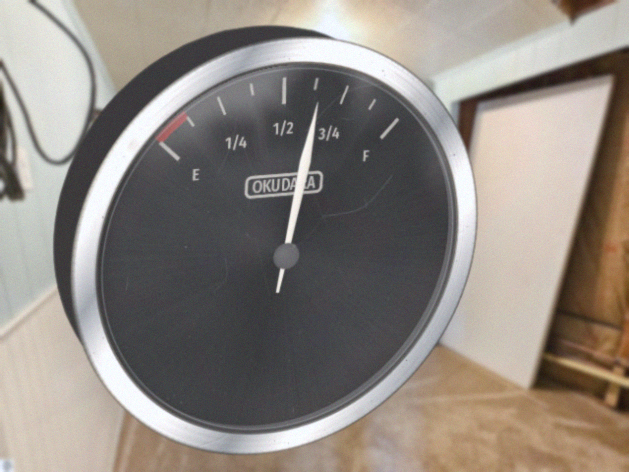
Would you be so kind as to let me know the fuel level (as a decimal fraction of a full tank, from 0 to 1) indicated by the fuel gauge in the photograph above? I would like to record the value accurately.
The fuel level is 0.625
